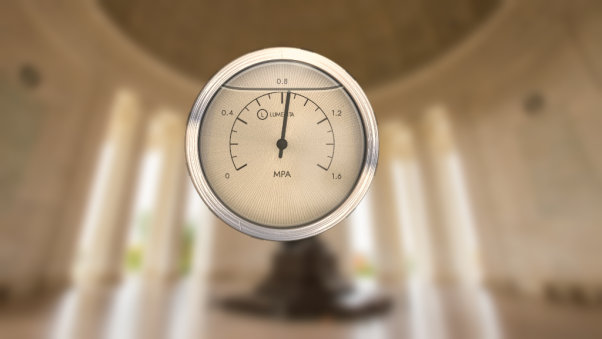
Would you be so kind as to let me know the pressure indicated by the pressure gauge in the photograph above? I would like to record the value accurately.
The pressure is 0.85 MPa
